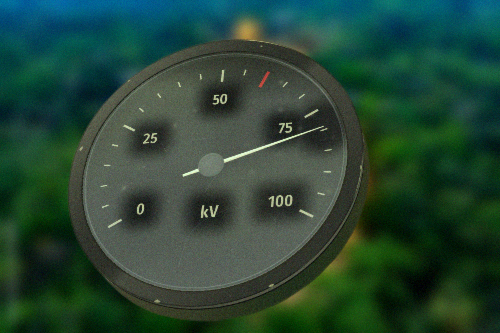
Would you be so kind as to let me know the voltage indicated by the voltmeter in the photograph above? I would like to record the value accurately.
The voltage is 80 kV
